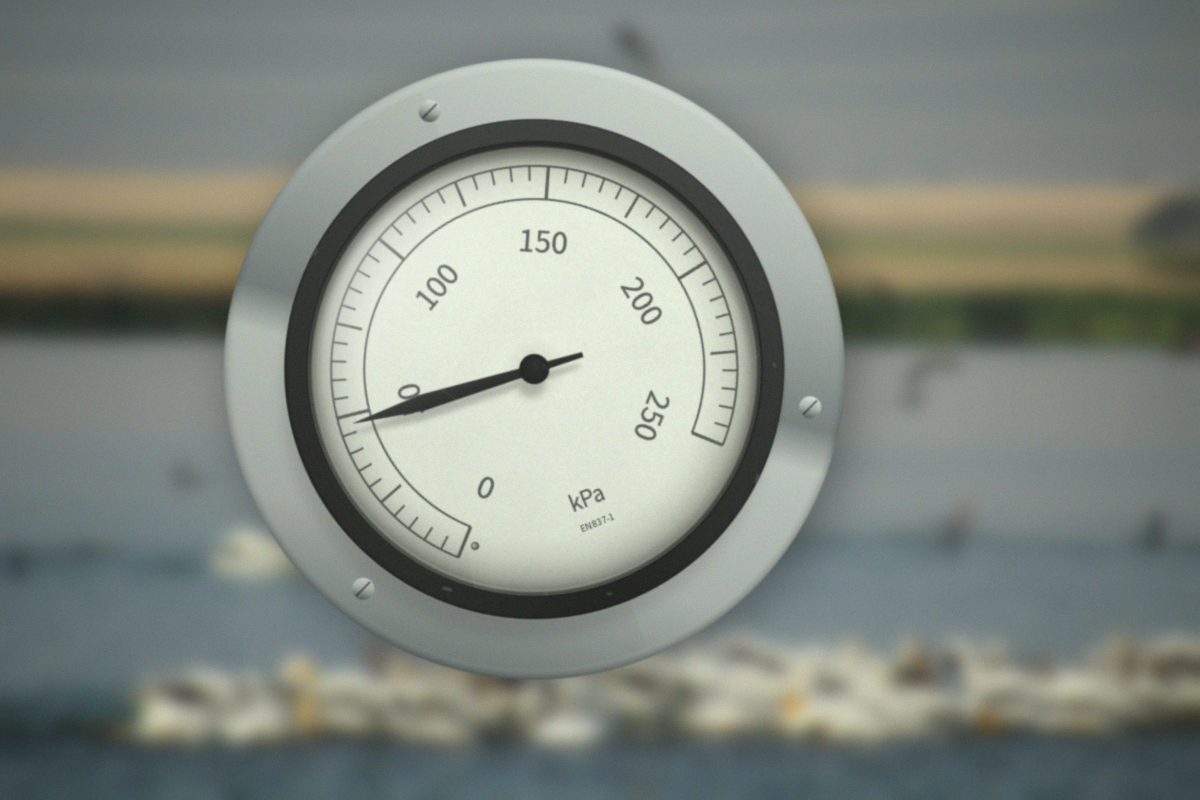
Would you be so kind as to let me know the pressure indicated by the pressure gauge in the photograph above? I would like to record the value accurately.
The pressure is 47.5 kPa
